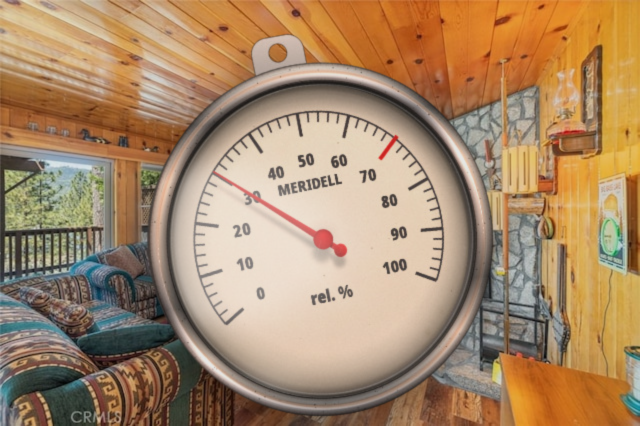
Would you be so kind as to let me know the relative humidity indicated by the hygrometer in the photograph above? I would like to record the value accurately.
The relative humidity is 30 %
